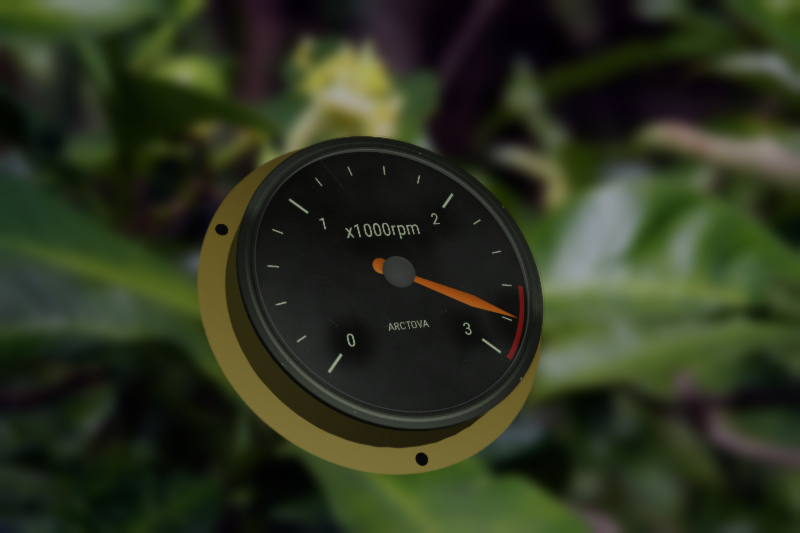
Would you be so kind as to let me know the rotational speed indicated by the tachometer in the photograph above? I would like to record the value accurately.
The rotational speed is 2800 rpm
